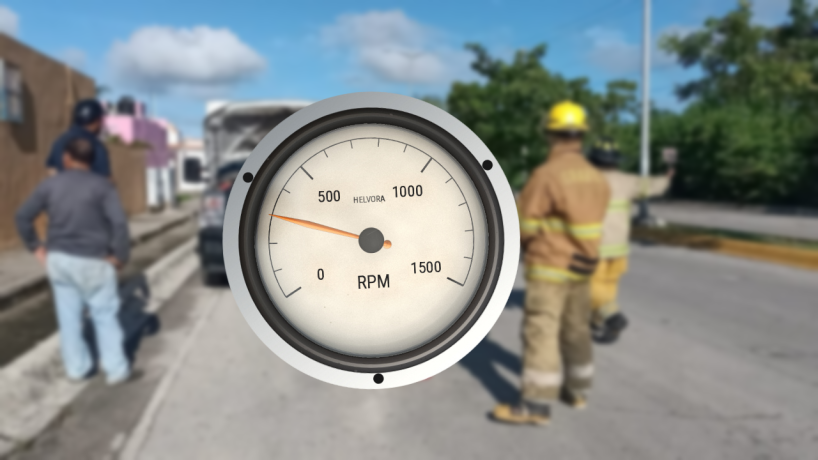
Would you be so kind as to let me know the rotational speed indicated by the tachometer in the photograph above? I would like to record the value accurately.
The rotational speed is 300 rpm
